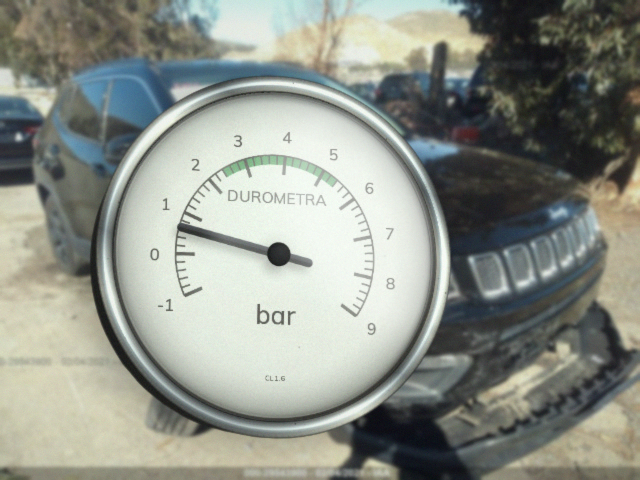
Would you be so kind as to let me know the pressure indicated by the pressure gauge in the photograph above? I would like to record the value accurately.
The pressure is 0.6 bar
